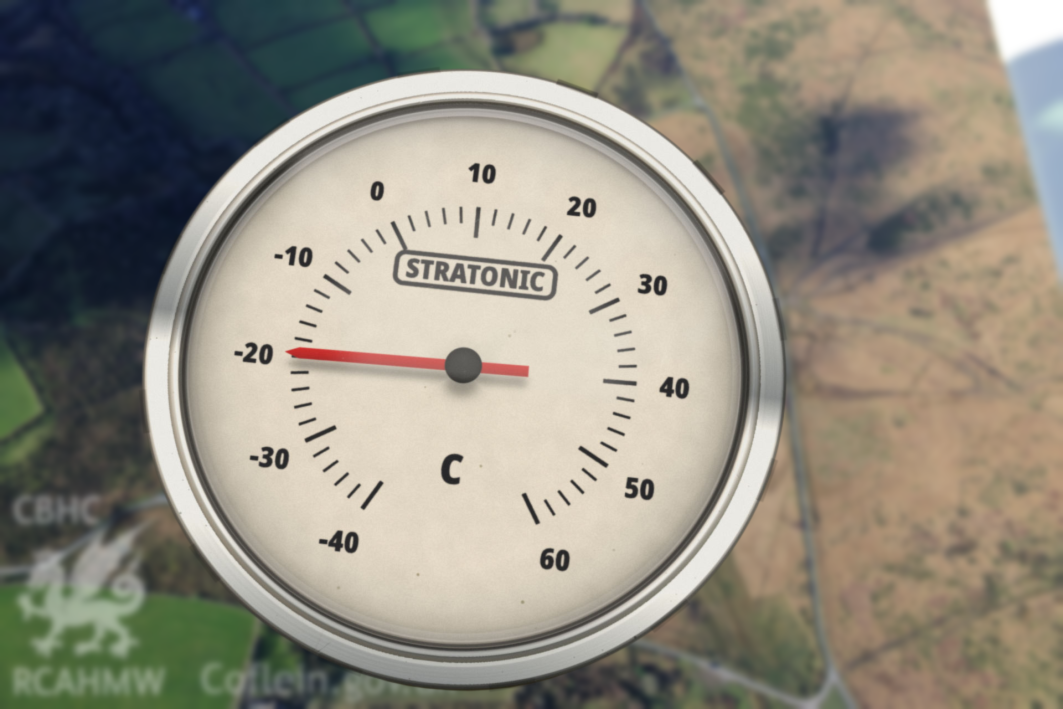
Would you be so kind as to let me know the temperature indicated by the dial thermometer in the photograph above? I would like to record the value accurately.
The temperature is -20 °C
